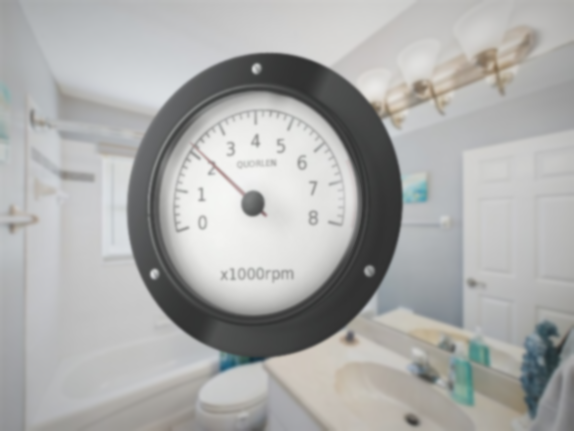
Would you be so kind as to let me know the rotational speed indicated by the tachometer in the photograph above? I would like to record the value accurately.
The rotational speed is 2200 rpm
